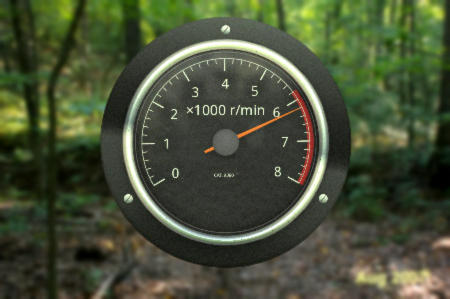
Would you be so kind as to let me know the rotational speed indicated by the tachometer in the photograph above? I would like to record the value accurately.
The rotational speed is 6200 rpm
